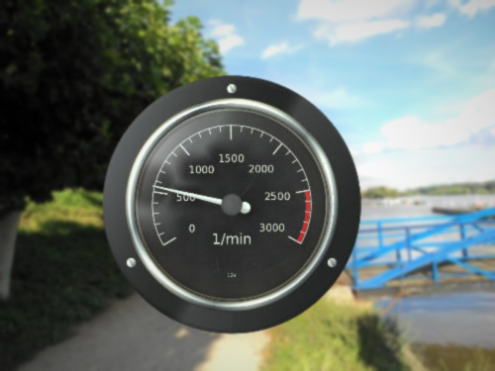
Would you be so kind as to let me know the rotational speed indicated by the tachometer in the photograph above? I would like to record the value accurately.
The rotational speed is 550 rpm
